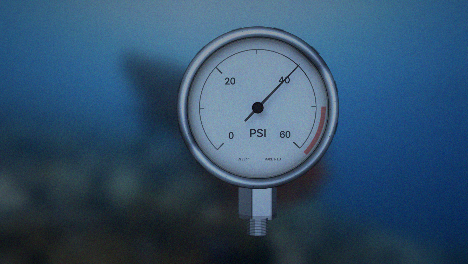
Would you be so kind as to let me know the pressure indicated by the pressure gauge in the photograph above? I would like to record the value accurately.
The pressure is 40 psi
